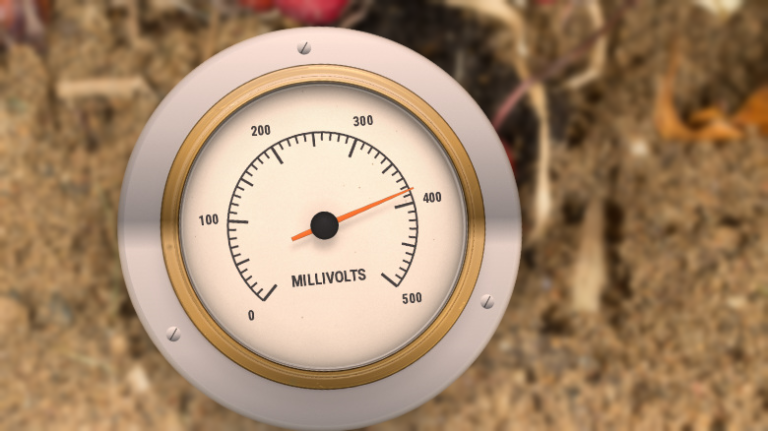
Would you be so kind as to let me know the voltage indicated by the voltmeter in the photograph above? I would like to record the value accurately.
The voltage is 385 mV
